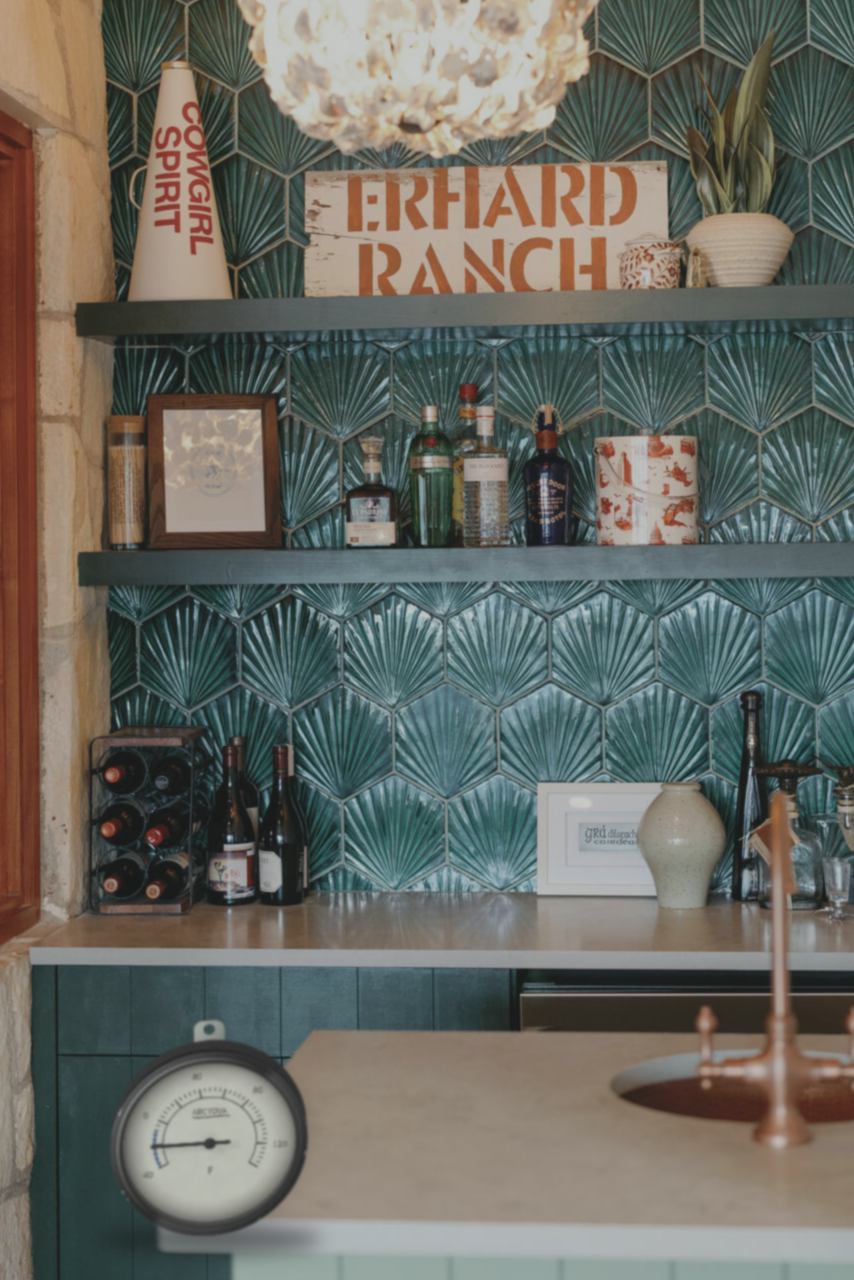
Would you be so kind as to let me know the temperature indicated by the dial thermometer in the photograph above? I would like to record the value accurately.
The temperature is -20 °F
